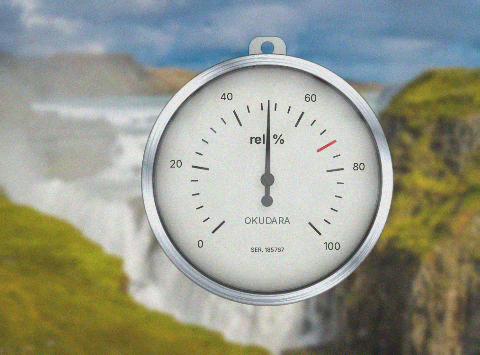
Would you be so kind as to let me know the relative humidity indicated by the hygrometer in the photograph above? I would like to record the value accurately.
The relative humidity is 50 %
